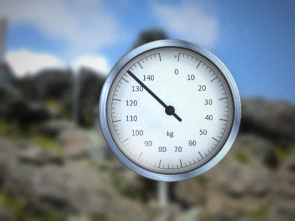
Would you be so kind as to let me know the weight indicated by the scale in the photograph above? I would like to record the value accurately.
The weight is 134 kg
